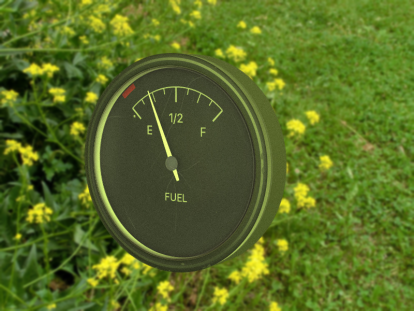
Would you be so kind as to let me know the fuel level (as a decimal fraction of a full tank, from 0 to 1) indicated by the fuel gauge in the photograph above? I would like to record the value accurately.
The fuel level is 0.25
